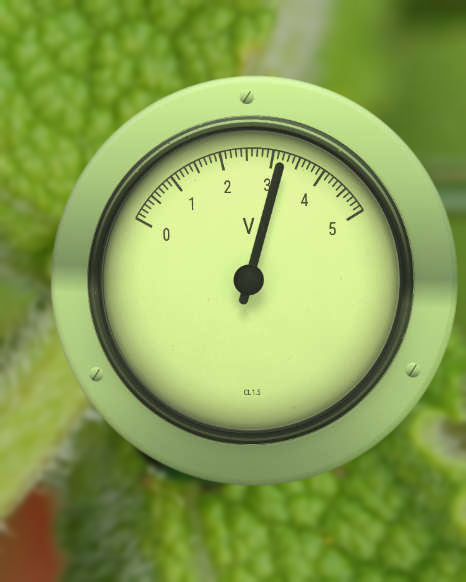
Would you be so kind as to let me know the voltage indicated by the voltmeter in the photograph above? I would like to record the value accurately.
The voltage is 3.2 V
